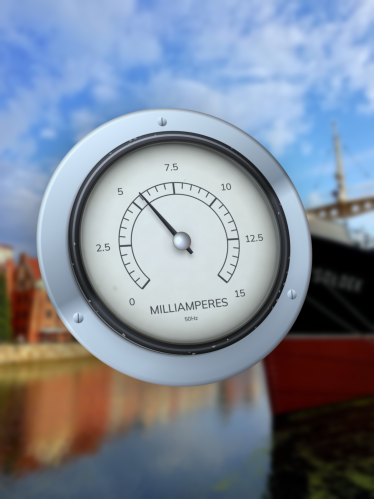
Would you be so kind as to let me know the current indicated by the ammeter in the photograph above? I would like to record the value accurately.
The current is 5.5 mA
